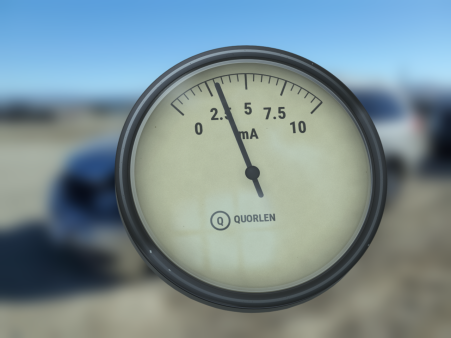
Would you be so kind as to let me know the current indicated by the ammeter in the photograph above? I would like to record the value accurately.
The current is 3 mA
